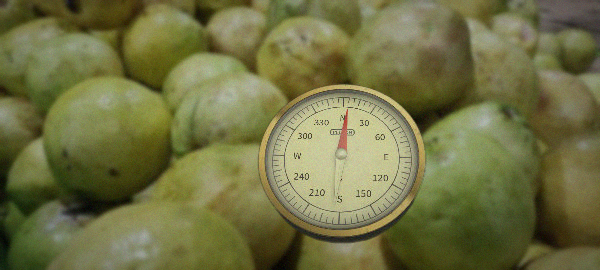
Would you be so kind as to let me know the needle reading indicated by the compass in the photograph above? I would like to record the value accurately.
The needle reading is 5 °
